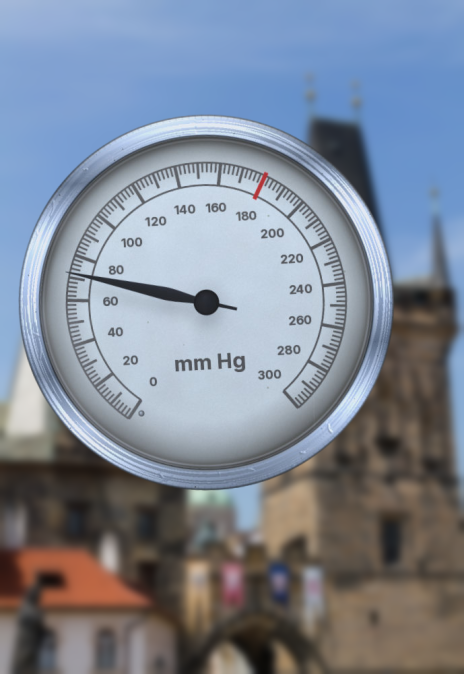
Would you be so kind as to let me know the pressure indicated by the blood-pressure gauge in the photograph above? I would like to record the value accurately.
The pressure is 72 mmHg
